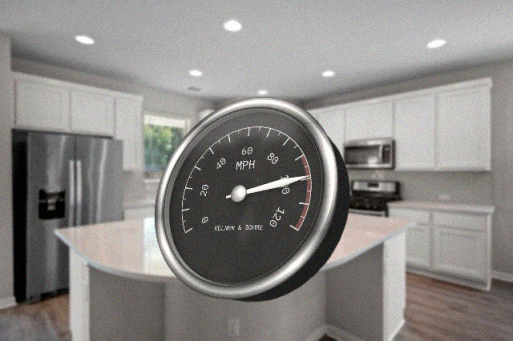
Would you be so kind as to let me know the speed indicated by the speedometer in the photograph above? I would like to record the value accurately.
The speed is 100 mph
